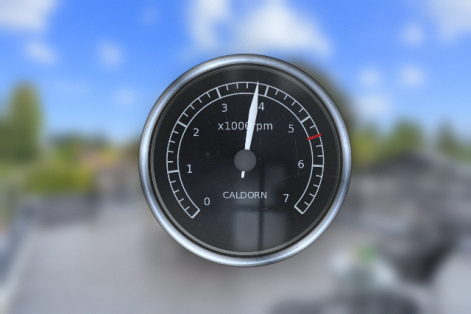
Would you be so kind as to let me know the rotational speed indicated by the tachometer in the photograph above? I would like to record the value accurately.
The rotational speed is 3800 rpm
